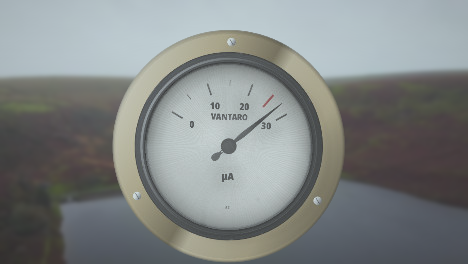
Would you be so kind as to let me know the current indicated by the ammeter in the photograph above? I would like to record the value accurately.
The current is 27.5 µA
